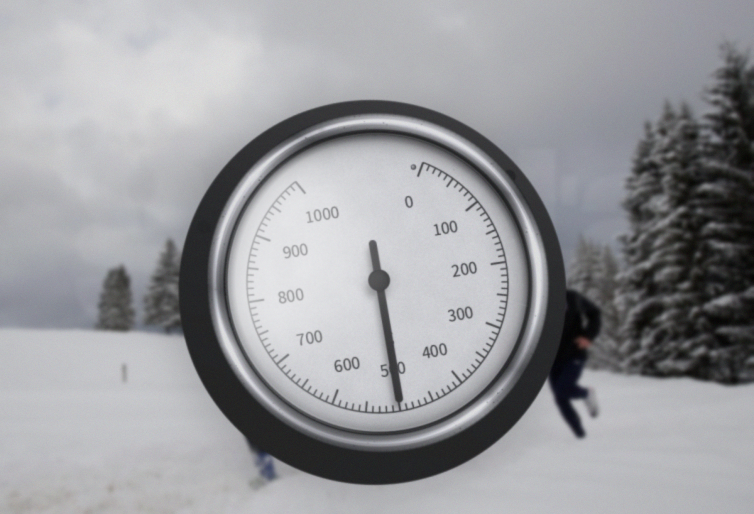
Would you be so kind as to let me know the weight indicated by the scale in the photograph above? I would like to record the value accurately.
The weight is 500 g
